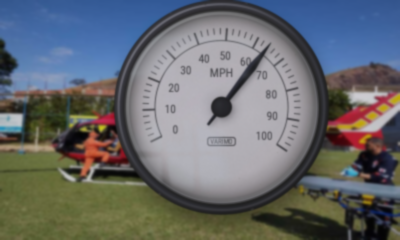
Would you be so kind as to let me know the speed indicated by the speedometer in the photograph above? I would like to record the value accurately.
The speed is 64 mph
